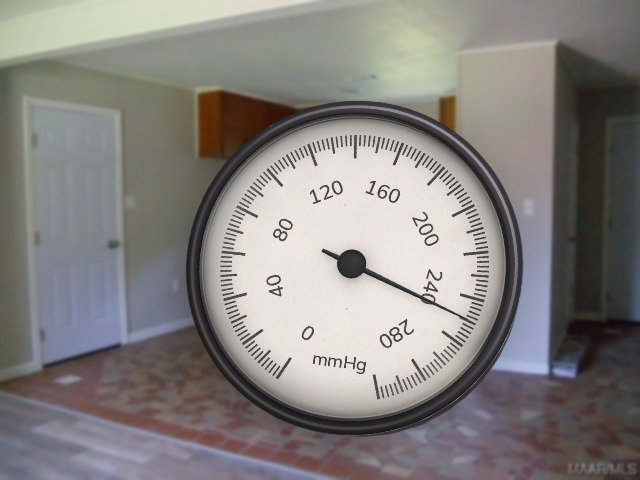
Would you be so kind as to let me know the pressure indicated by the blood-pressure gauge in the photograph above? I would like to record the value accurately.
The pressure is 250 mmHg
